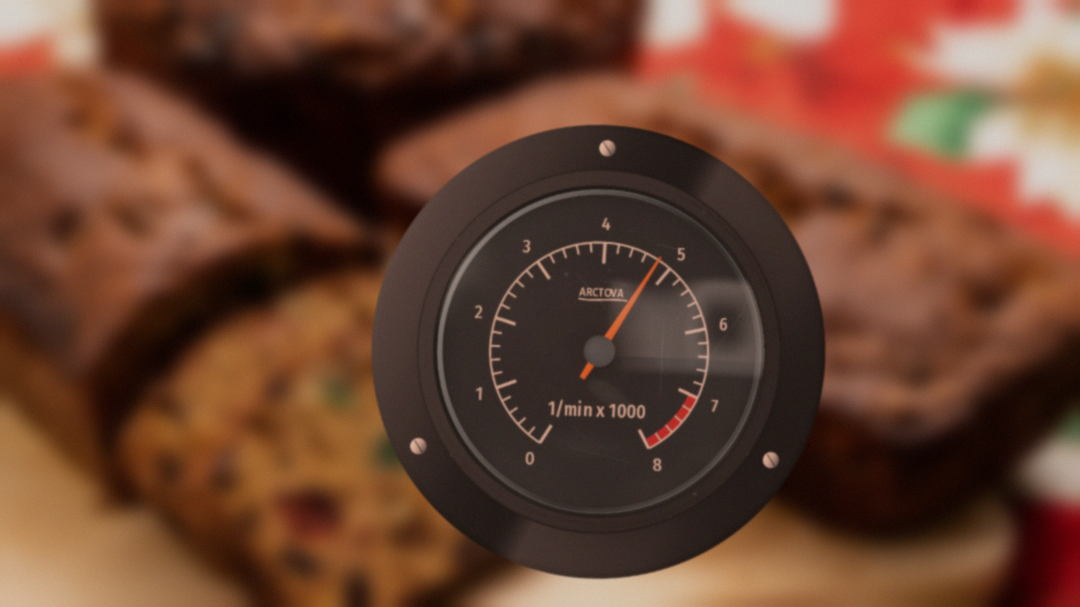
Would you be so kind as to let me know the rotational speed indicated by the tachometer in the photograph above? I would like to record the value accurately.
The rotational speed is 4800 rpm
